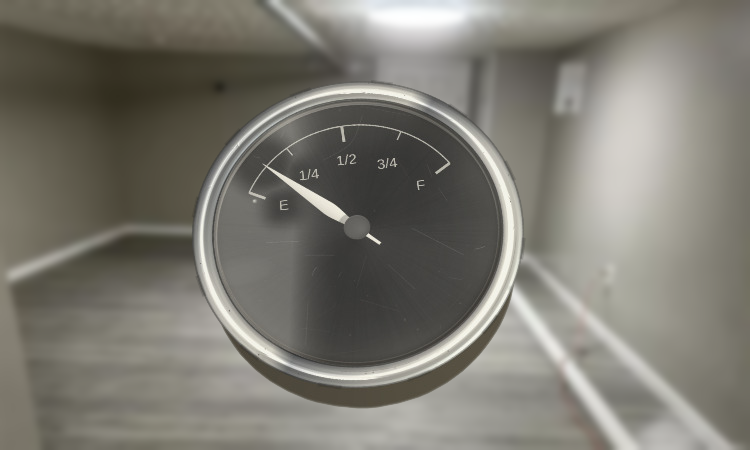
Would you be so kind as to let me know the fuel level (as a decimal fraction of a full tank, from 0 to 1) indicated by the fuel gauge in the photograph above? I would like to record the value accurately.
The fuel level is 0.125
